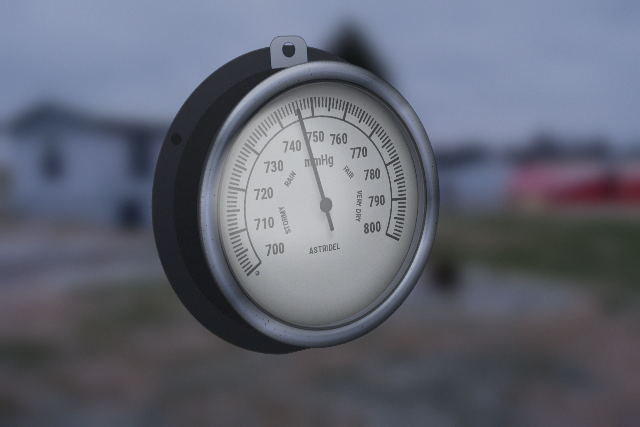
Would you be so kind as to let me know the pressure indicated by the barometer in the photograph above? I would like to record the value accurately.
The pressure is 745 mmHg
